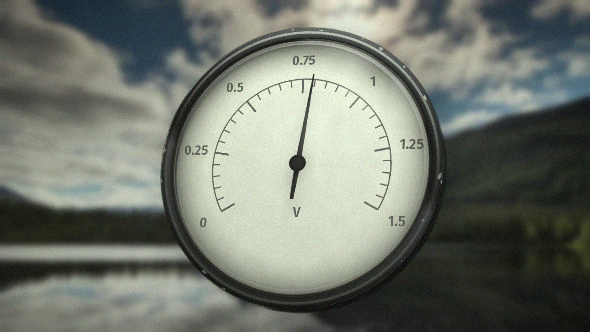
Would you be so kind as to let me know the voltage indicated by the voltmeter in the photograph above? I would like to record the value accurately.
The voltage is 0.8 V
